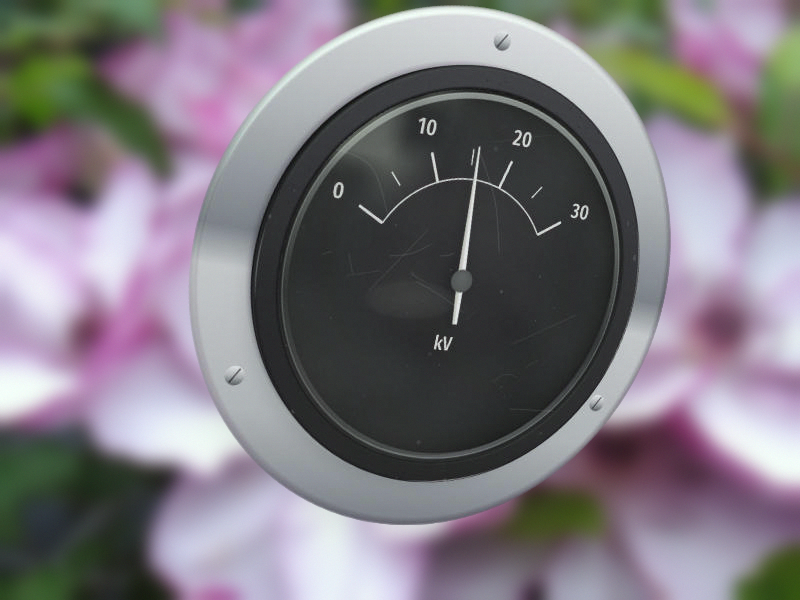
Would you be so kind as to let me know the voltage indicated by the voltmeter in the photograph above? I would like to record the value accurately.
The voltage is 15 kV
